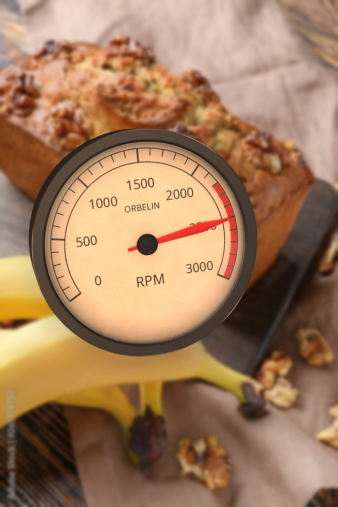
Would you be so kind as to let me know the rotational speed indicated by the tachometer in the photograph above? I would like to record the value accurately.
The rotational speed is 2500 rpm
